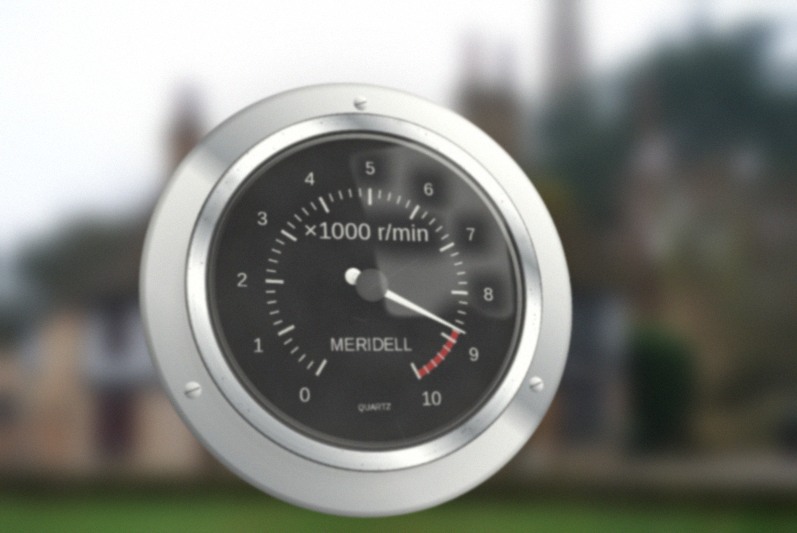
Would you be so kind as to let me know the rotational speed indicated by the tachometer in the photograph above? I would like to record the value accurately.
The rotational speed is 8800 rpm
